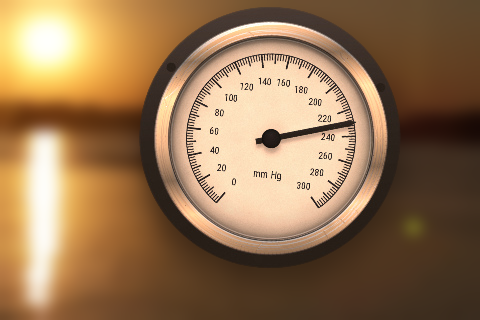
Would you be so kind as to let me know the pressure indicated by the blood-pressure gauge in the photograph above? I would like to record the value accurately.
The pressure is 230 mmHg
